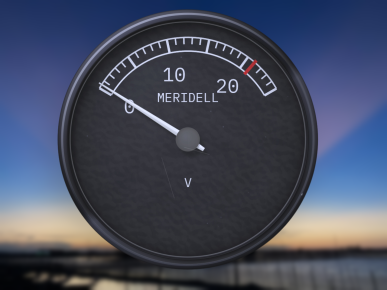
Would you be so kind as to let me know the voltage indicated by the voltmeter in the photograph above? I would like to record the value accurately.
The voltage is 0.5 V
